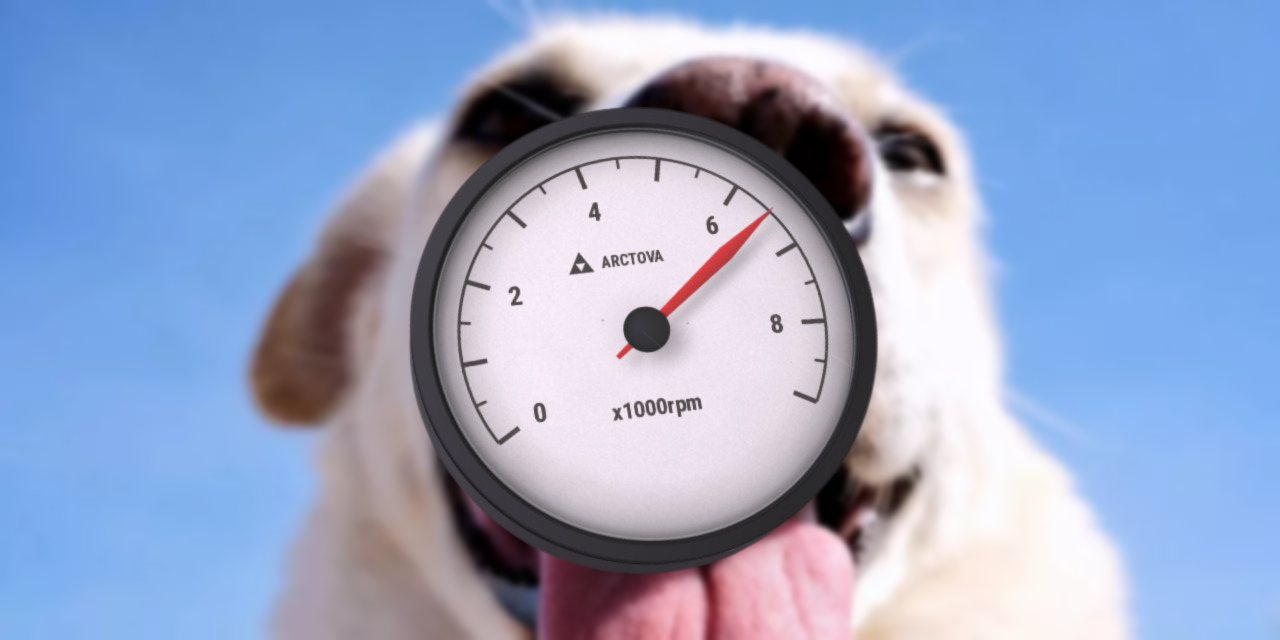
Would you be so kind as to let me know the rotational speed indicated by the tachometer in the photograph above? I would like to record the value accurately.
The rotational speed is 6500 rpm
